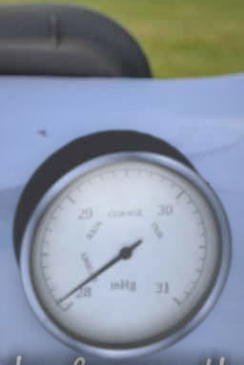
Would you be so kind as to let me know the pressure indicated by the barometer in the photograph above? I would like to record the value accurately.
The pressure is 28.1 inHg
